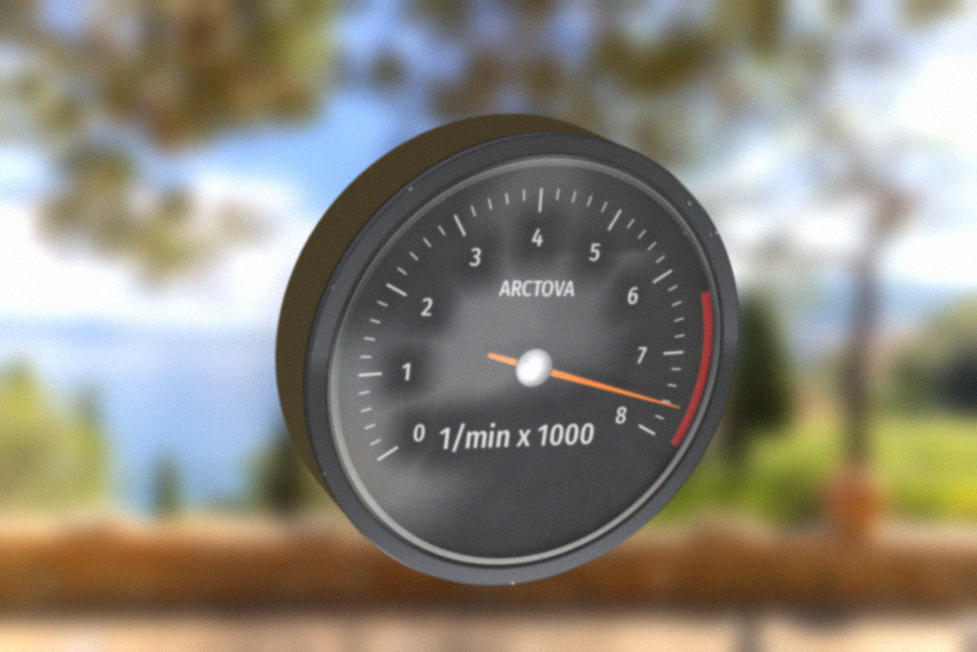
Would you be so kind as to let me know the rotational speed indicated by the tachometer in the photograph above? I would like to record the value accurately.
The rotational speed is 7600 rpm
